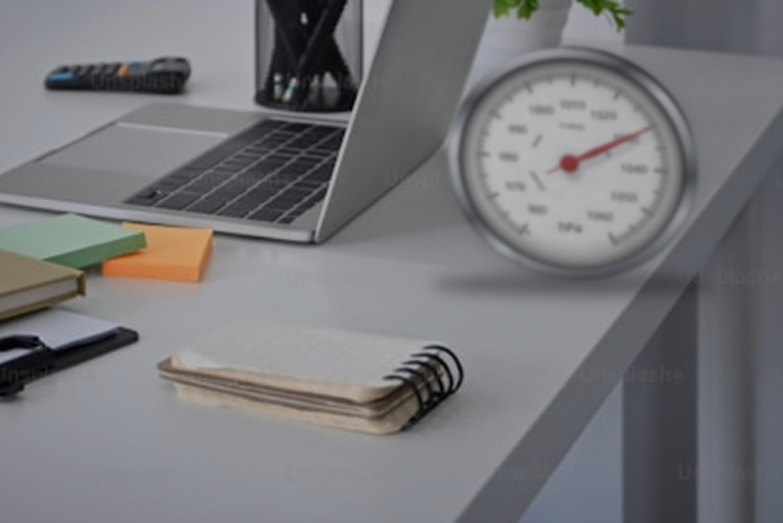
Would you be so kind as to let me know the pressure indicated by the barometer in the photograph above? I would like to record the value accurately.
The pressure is 1030 hPa
